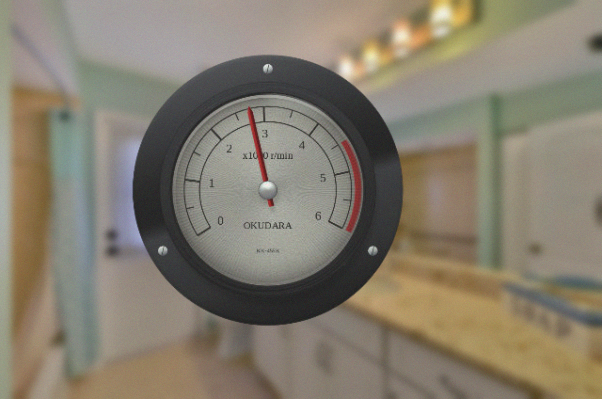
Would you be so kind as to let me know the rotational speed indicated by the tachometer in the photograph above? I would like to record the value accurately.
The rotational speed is 2750 rpm
